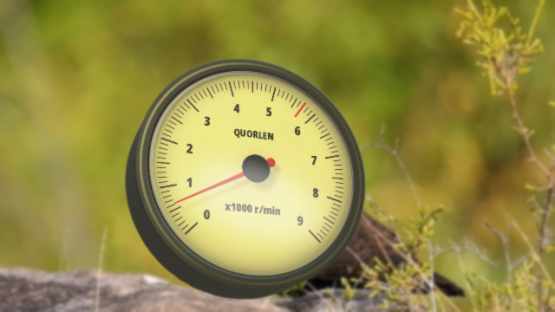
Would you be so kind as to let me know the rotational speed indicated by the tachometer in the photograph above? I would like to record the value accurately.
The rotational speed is 600 rpm
